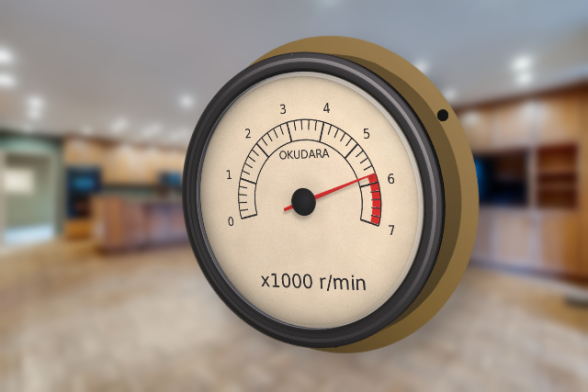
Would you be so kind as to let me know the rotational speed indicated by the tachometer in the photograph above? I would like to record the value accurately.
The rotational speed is 5800 rpm
